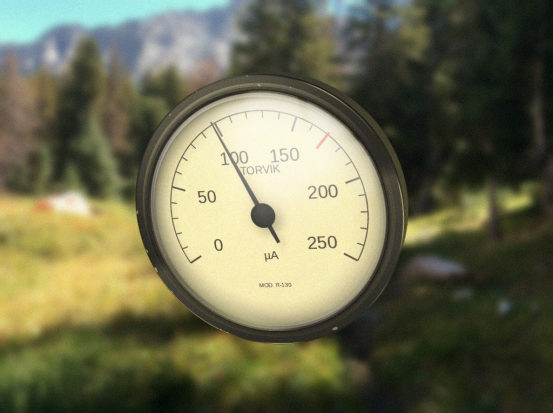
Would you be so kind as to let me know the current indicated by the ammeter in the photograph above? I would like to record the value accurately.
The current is 100 µA
